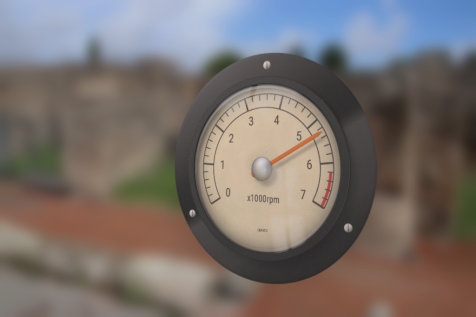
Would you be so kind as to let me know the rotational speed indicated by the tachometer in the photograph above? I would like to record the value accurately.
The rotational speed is 5300 rpm
